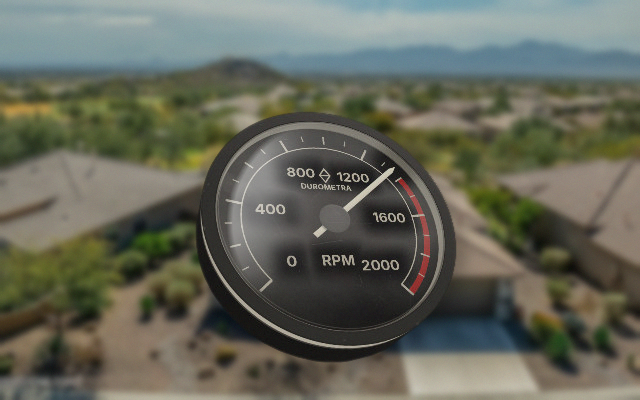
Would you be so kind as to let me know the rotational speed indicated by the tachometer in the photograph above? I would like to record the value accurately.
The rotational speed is 1350 rpm
